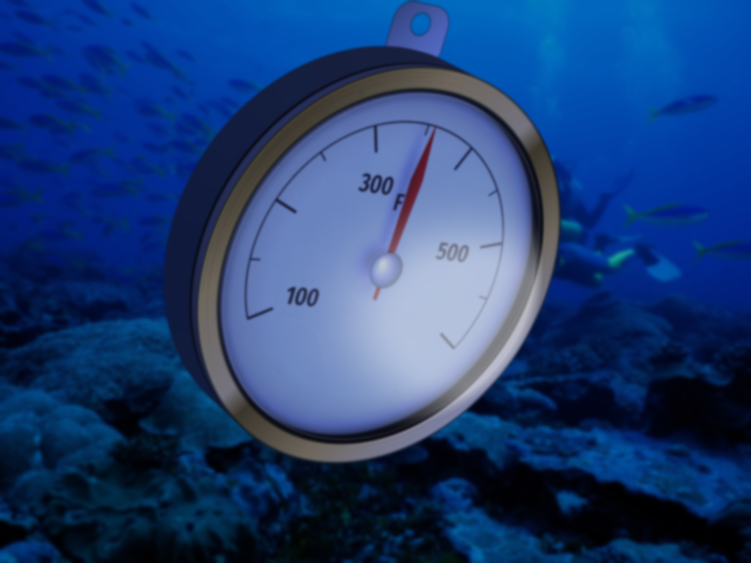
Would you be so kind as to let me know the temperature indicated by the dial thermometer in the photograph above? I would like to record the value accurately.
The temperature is 350 °F
